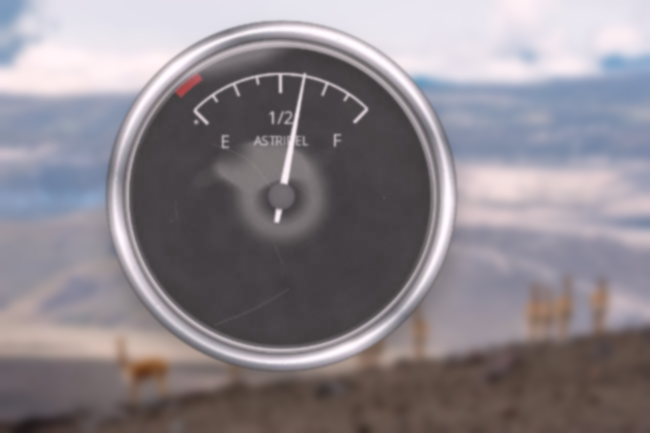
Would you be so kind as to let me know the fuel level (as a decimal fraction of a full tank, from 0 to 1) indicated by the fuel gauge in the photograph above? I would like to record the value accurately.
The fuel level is 0.625
